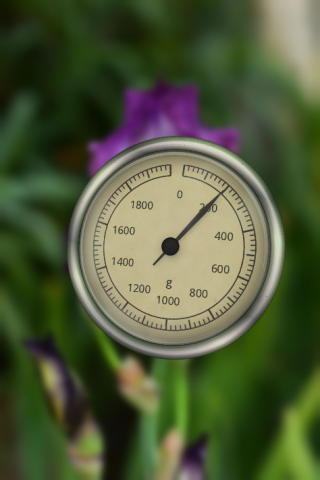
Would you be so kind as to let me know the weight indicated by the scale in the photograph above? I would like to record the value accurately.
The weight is 200 g
